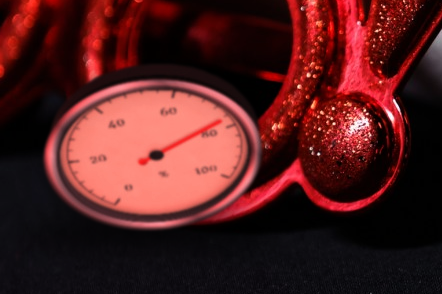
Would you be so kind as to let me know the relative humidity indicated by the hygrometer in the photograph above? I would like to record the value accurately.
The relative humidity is 76 %
